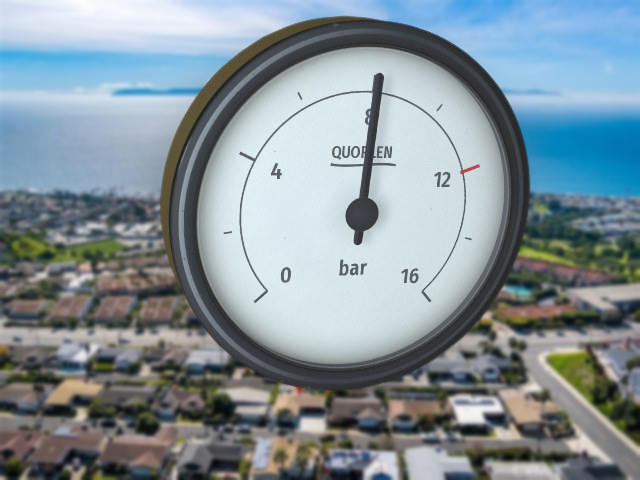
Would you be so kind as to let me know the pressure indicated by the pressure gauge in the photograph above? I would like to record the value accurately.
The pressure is 8 bar
